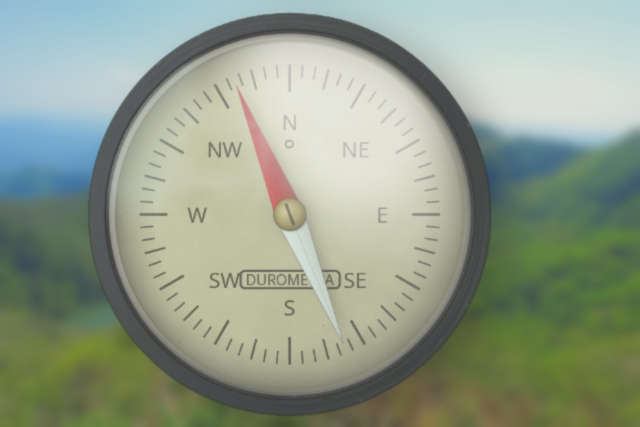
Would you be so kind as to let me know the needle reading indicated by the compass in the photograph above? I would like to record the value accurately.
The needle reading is 337.5 °
